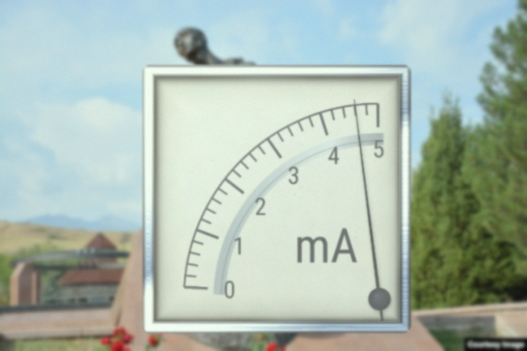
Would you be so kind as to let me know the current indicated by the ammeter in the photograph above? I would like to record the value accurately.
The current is 4.6 mA
